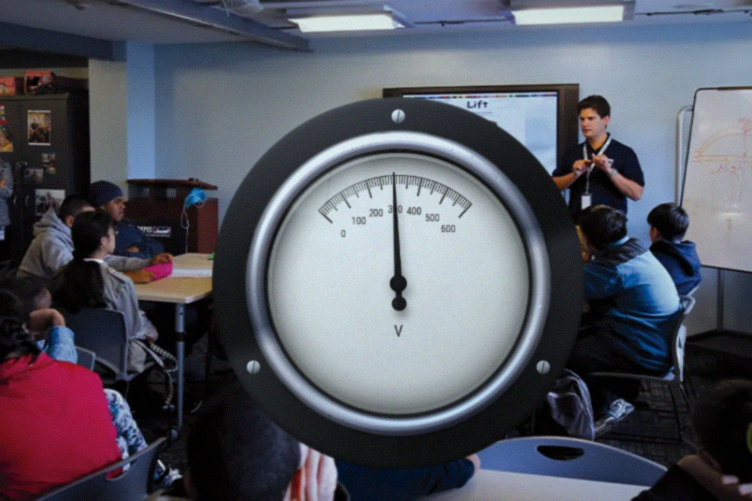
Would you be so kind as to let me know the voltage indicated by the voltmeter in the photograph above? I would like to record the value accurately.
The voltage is 300 V
